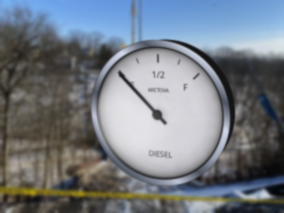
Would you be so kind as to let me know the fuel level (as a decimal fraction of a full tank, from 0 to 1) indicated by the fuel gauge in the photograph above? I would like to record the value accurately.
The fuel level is 0
